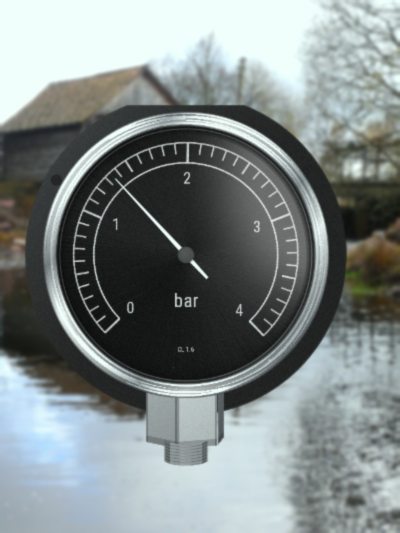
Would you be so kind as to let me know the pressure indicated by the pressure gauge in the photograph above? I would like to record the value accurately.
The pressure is 1.35 bar
